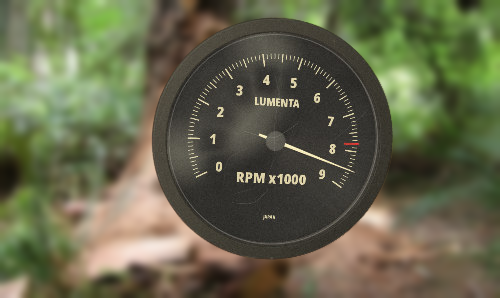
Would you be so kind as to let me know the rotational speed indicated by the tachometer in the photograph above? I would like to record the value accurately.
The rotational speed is 8500 rpm
